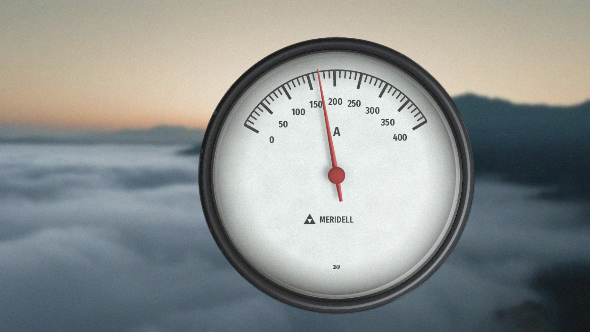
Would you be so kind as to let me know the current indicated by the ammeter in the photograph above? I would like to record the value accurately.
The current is 170 A
